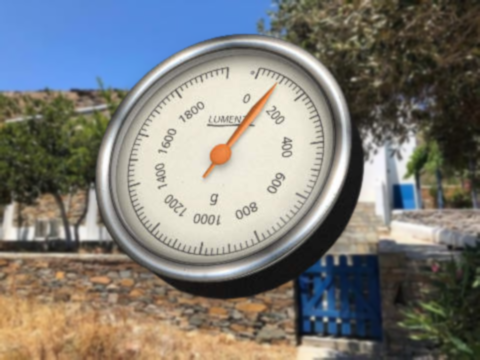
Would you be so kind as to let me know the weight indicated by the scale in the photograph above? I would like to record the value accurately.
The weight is 100 g
